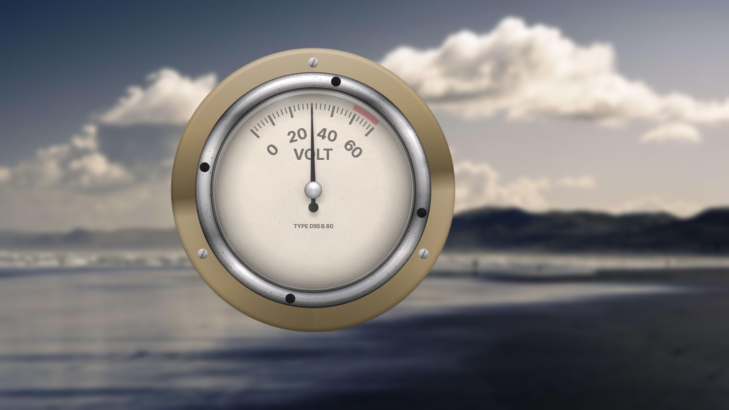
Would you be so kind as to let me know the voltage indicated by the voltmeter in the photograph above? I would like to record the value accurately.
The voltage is 30 V
